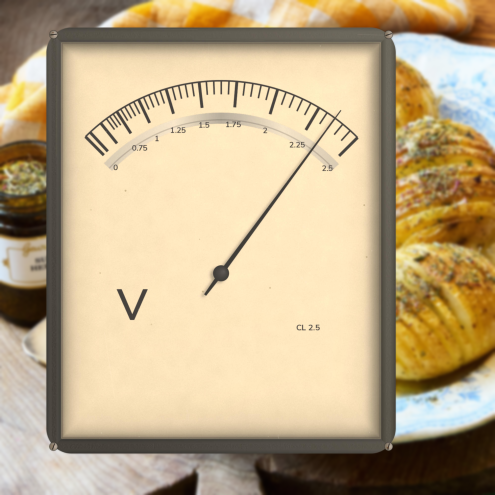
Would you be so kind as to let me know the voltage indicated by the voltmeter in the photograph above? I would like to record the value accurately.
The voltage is 2.35 V
